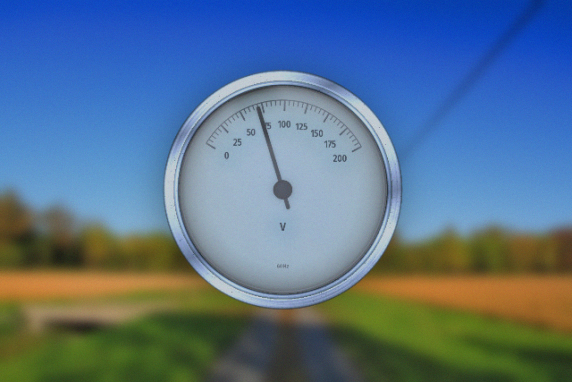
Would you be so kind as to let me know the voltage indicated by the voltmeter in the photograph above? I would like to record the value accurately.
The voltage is 70 V
